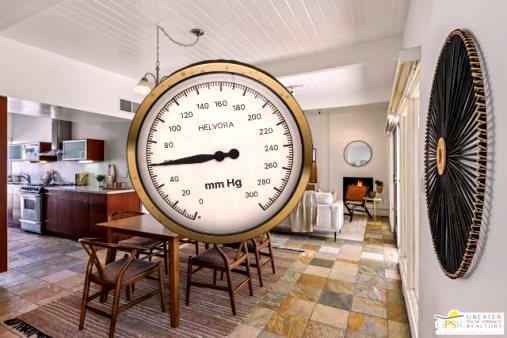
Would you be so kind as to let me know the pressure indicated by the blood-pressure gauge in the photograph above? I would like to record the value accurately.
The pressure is 60 mmHg
